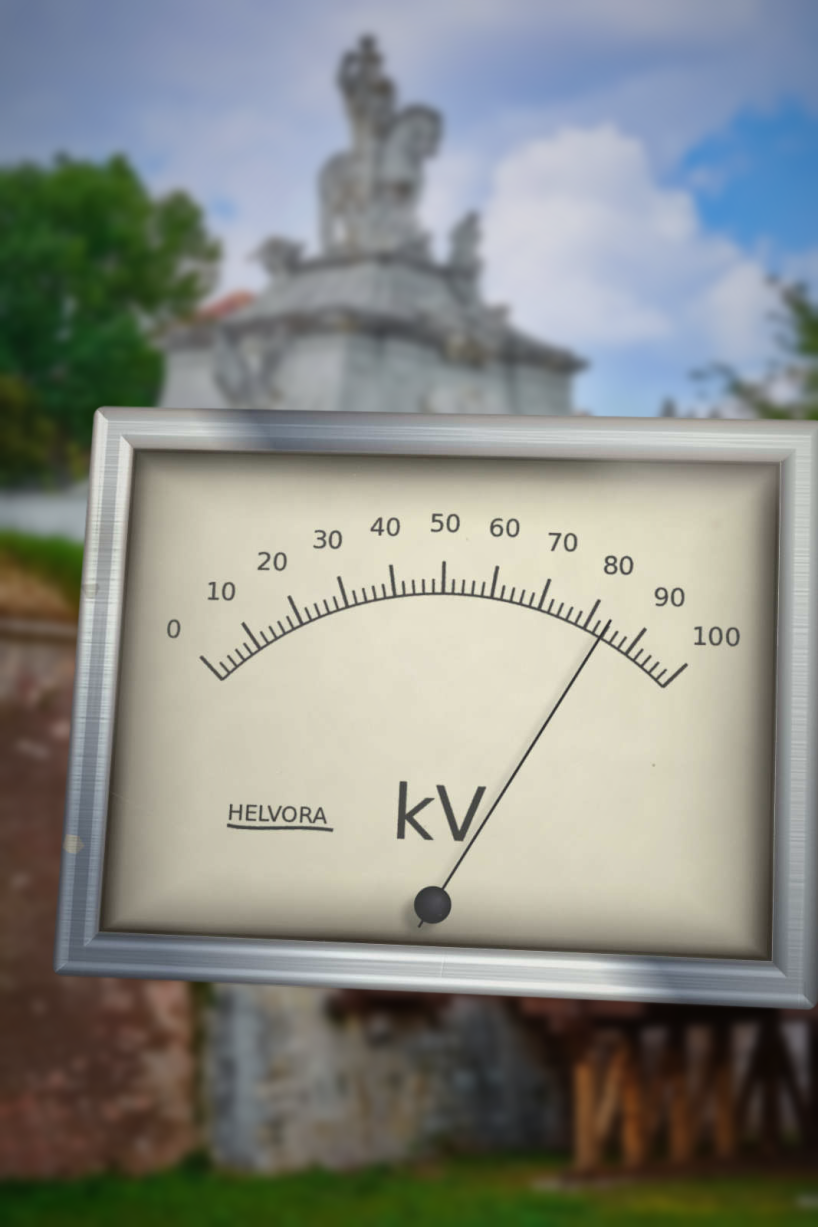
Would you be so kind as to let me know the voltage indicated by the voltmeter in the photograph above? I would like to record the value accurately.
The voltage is 84 kV
